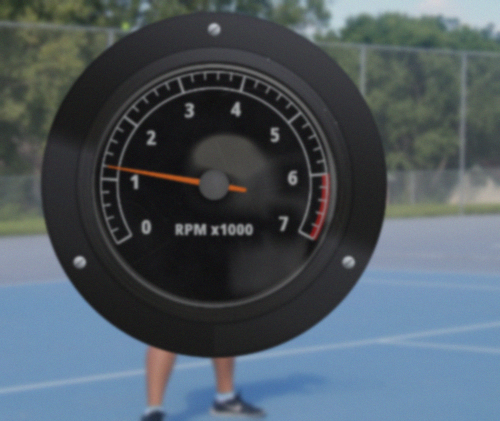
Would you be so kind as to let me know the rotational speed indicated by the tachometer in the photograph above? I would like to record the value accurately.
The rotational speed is 1200 rpm
